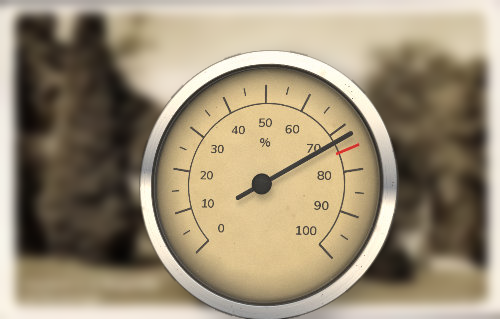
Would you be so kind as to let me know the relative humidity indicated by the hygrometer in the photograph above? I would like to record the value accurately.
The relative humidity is 72.5 %
